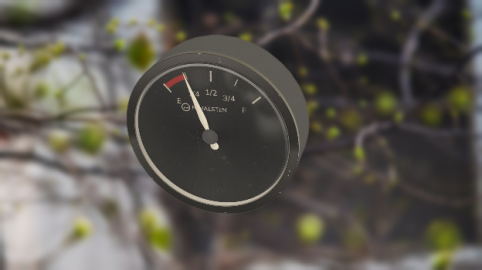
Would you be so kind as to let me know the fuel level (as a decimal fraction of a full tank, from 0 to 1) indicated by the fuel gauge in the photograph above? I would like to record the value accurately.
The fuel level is 0.25
